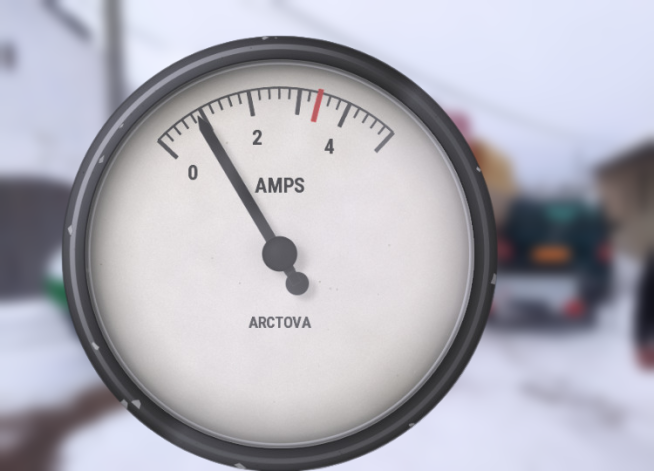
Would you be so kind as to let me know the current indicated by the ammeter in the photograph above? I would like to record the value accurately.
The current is 0.9 A
